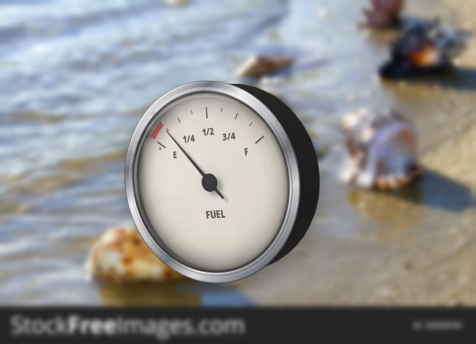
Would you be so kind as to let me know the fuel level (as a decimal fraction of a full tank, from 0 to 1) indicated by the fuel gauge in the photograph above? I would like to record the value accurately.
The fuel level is 0.125
